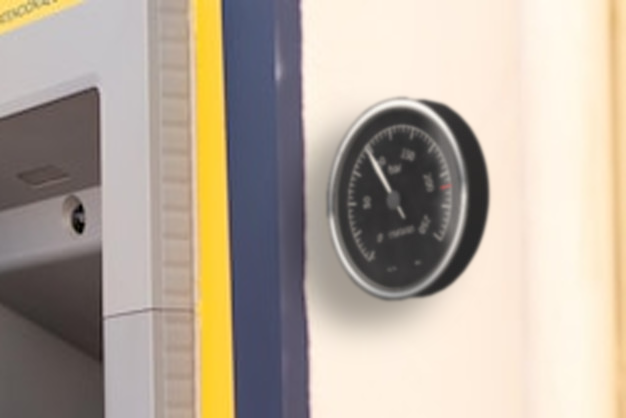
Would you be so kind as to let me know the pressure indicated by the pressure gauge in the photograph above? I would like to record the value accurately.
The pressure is 100 bar
